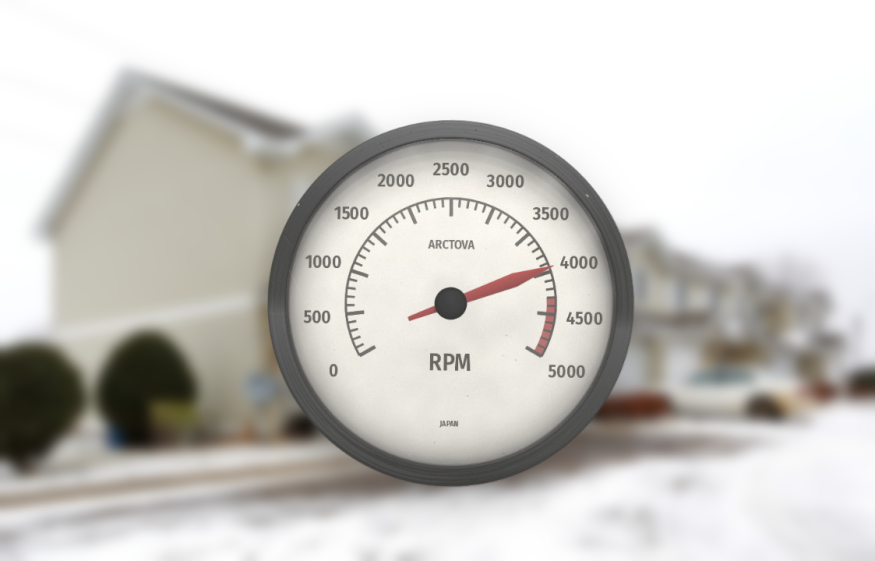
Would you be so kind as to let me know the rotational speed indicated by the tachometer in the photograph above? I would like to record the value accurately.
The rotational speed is 3950 rpm
